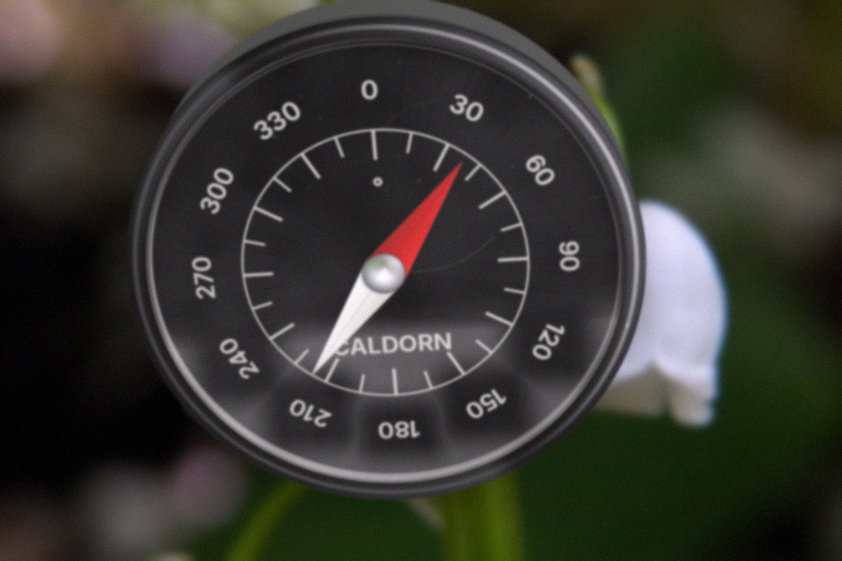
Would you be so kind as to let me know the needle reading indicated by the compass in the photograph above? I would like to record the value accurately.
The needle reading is 37.5 °
